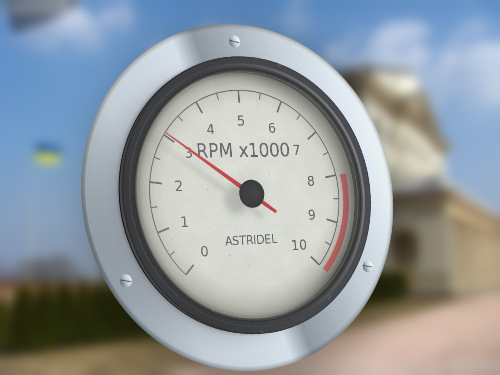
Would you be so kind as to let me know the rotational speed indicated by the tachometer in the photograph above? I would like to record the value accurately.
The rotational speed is 3000 rpm
